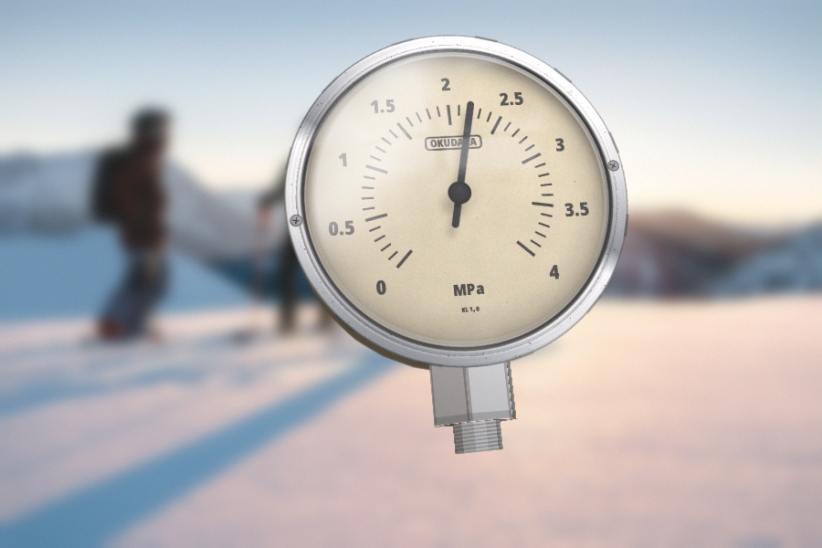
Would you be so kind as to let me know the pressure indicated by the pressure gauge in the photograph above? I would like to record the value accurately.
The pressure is 2.2 MPa
